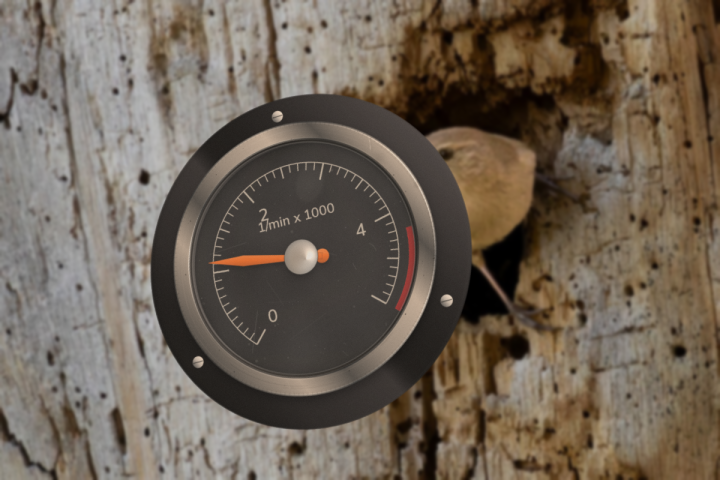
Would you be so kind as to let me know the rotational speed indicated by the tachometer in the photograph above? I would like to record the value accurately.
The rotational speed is 1100 rpm
